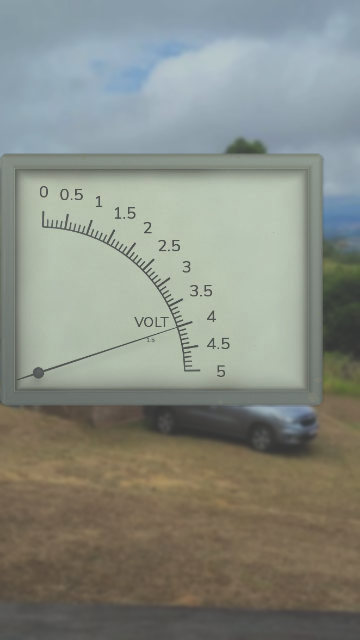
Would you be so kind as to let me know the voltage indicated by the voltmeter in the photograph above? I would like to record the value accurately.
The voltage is 4 V
